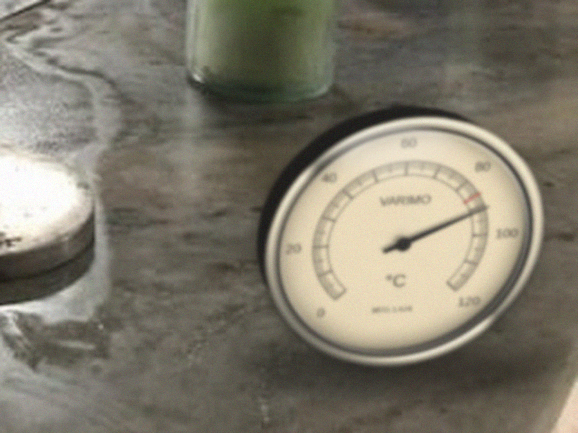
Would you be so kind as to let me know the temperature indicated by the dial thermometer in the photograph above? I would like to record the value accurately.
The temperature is 90 °C
